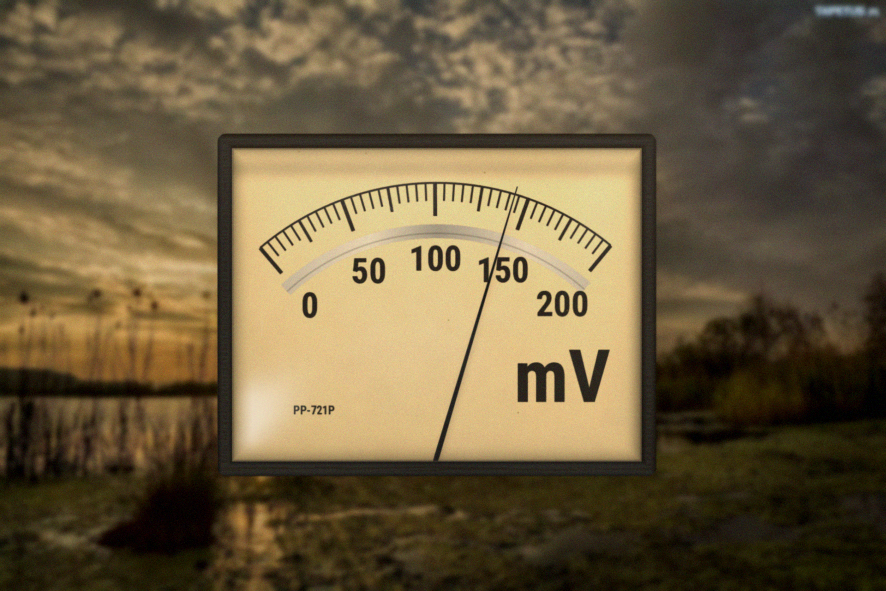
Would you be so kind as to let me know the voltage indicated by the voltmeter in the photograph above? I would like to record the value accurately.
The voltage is 142.5 mV
